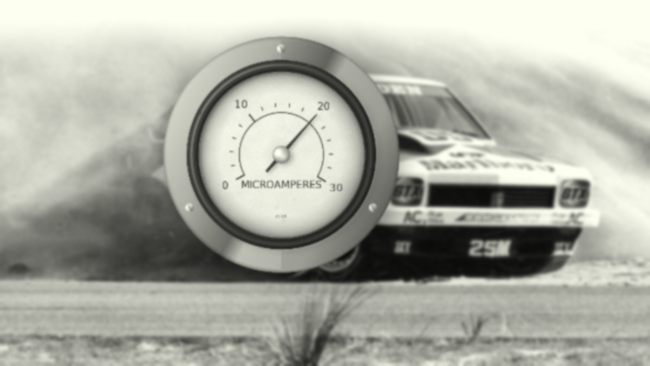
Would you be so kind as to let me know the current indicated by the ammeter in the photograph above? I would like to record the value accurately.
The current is 20 µA
